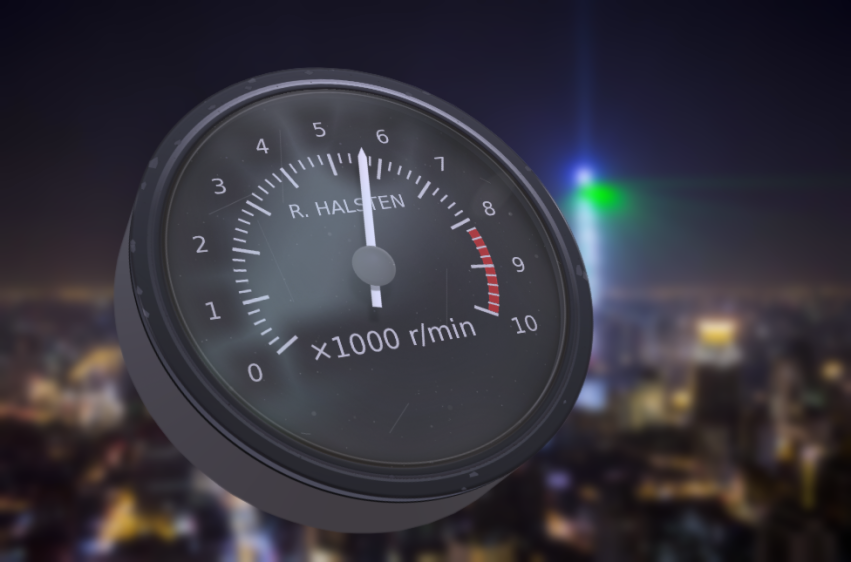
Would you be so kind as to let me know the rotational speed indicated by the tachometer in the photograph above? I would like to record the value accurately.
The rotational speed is 5600 rpm
